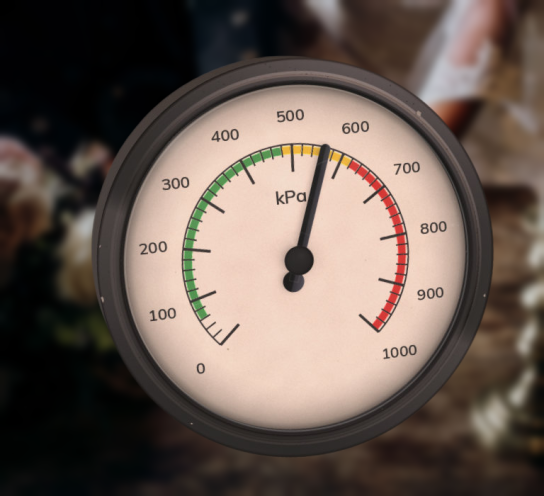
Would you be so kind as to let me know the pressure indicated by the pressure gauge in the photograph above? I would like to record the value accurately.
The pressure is 560 kPa
